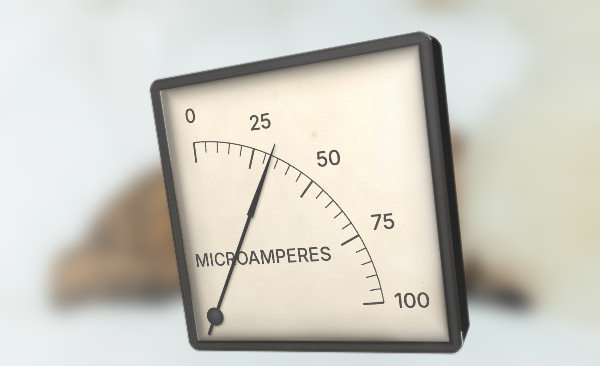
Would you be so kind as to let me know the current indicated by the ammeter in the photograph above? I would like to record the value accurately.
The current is 32.5 µA
